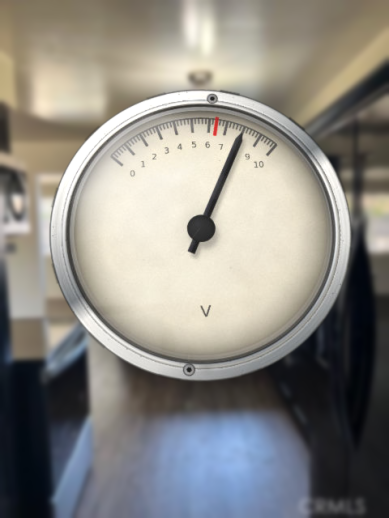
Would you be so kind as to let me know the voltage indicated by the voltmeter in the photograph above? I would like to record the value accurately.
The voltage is 8 V
